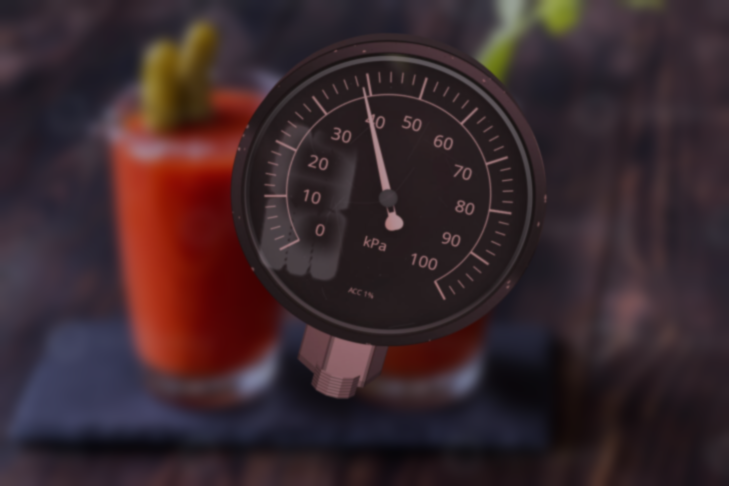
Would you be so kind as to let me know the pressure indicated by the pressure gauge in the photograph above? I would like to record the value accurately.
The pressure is 39 kPa
